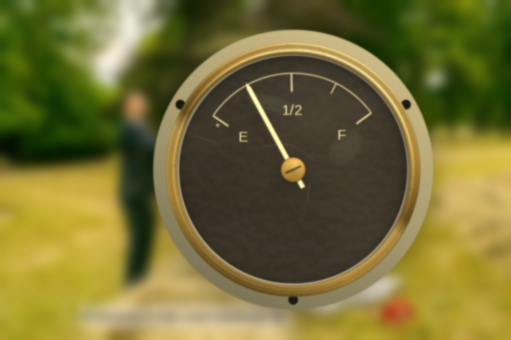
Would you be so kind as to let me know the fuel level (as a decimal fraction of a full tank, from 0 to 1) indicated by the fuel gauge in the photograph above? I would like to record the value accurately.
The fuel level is 0.25
